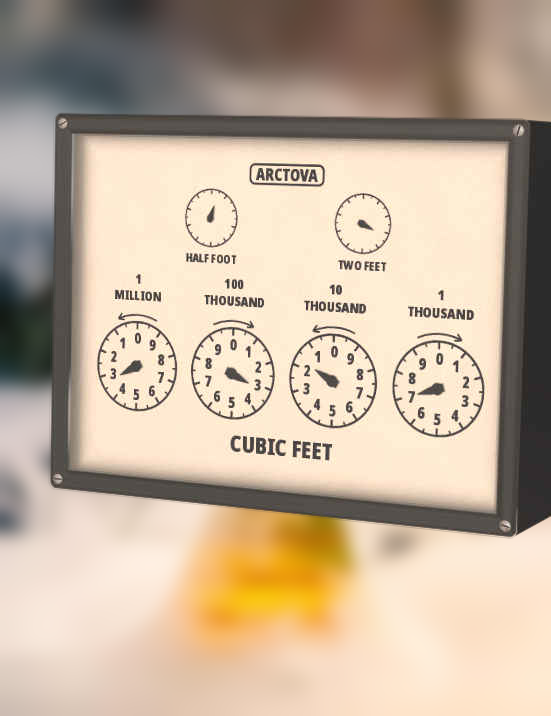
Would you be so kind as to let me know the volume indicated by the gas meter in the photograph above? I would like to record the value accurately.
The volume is 331700 ft³
